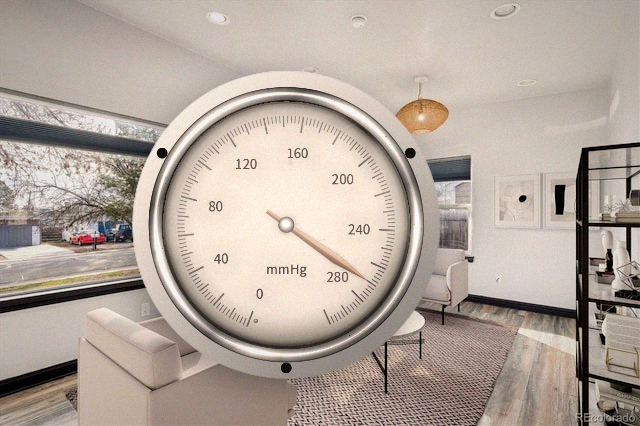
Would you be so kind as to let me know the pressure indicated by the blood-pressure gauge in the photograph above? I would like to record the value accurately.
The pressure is 270 mmHg
